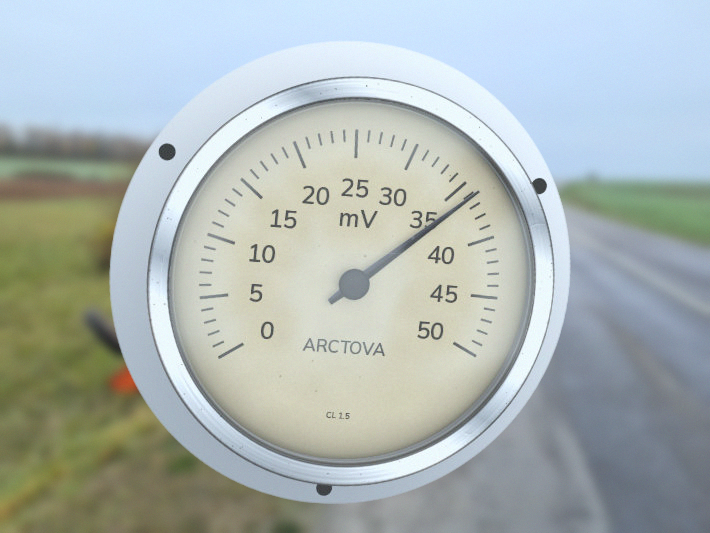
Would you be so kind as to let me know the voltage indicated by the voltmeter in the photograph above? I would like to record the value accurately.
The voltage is 36 mV
